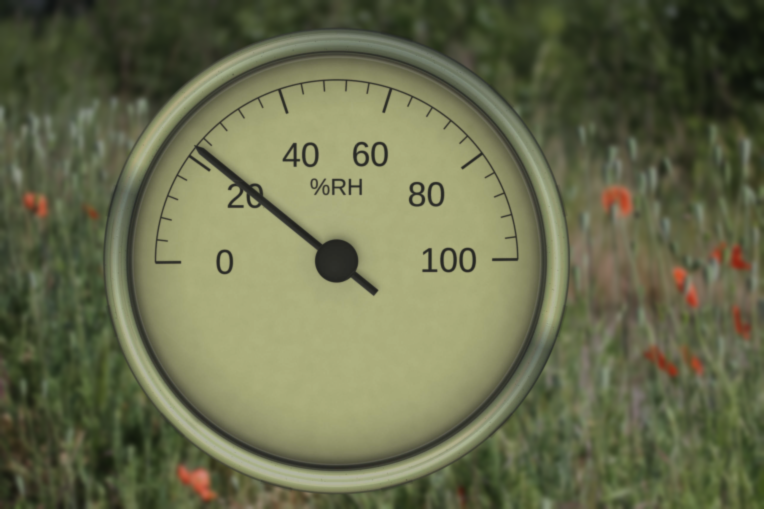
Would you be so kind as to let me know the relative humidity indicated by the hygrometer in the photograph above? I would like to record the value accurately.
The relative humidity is 22 %
